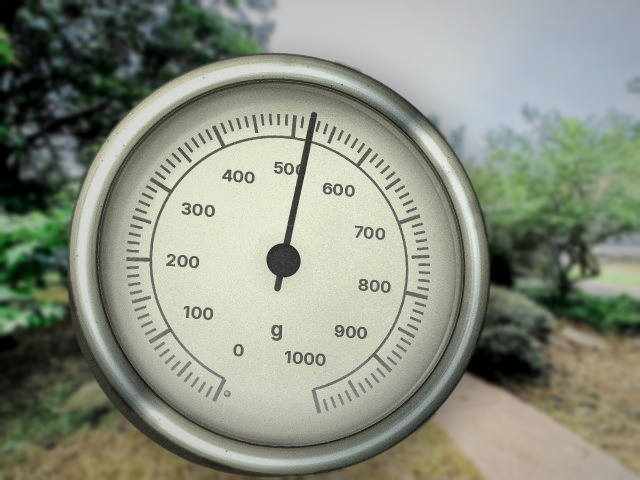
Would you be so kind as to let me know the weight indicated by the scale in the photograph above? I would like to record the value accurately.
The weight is 520 g
